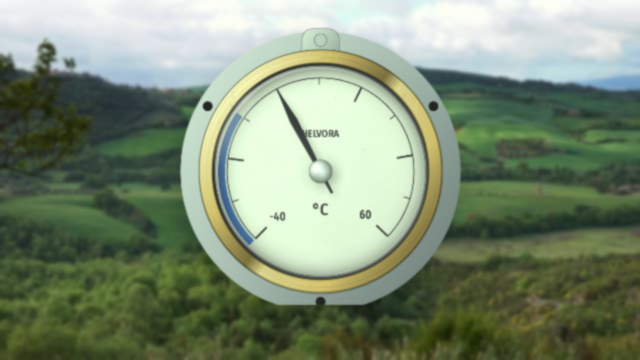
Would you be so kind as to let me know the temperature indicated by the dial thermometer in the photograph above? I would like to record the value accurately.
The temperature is 0 °C
